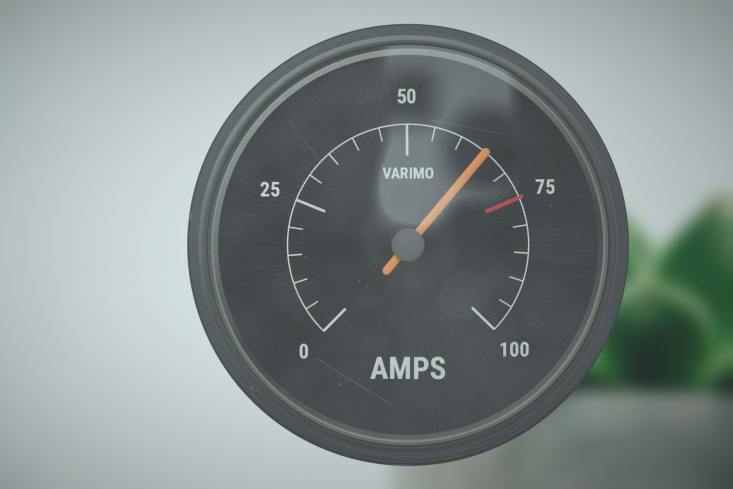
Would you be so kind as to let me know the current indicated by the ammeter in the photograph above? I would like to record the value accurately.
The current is 65 A
